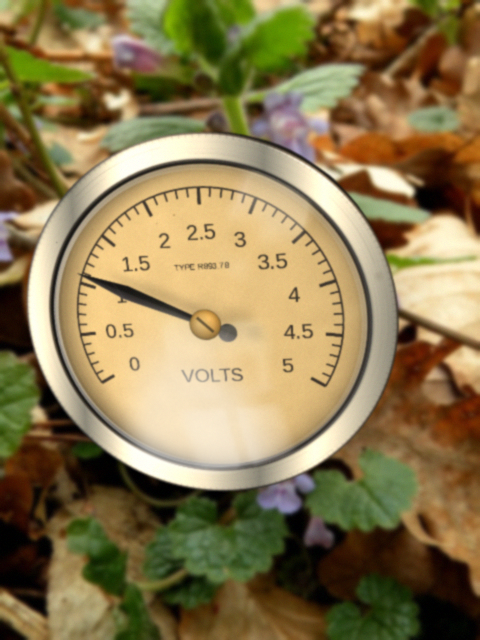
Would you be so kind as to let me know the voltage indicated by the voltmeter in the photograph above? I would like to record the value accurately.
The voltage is 1.1 V
